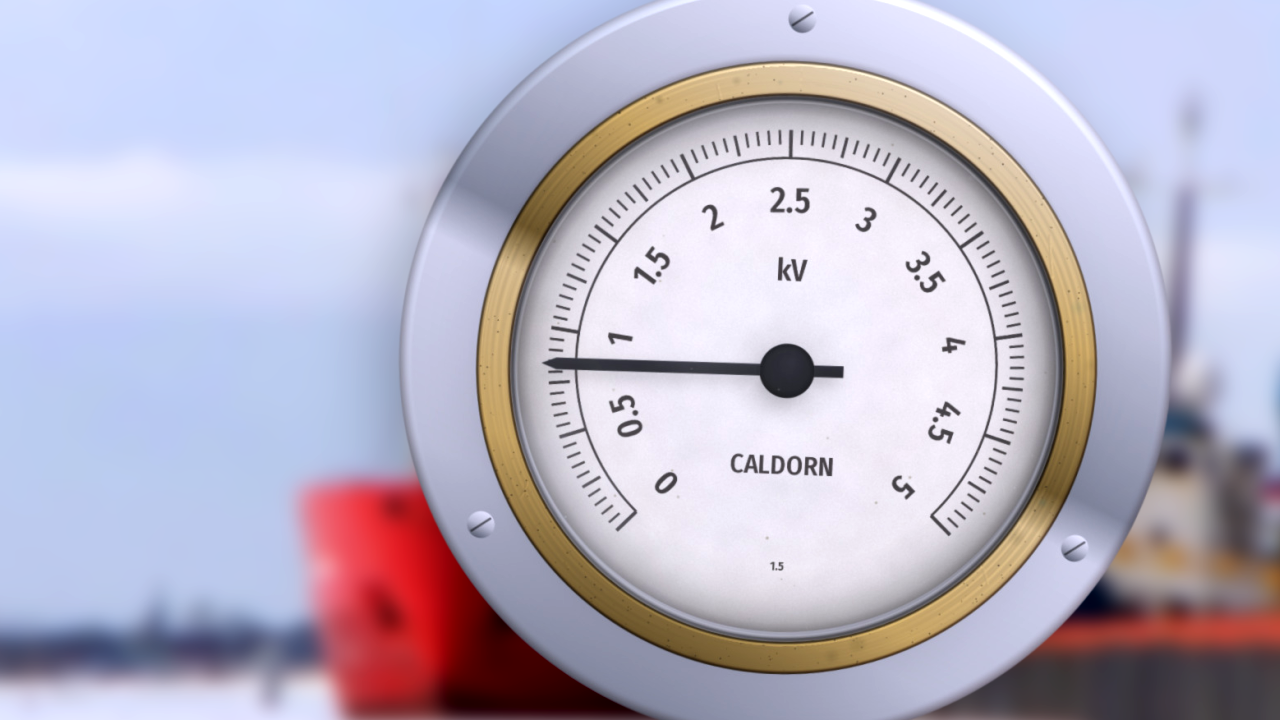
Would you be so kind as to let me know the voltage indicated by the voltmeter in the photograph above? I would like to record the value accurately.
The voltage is 0.85 kV
